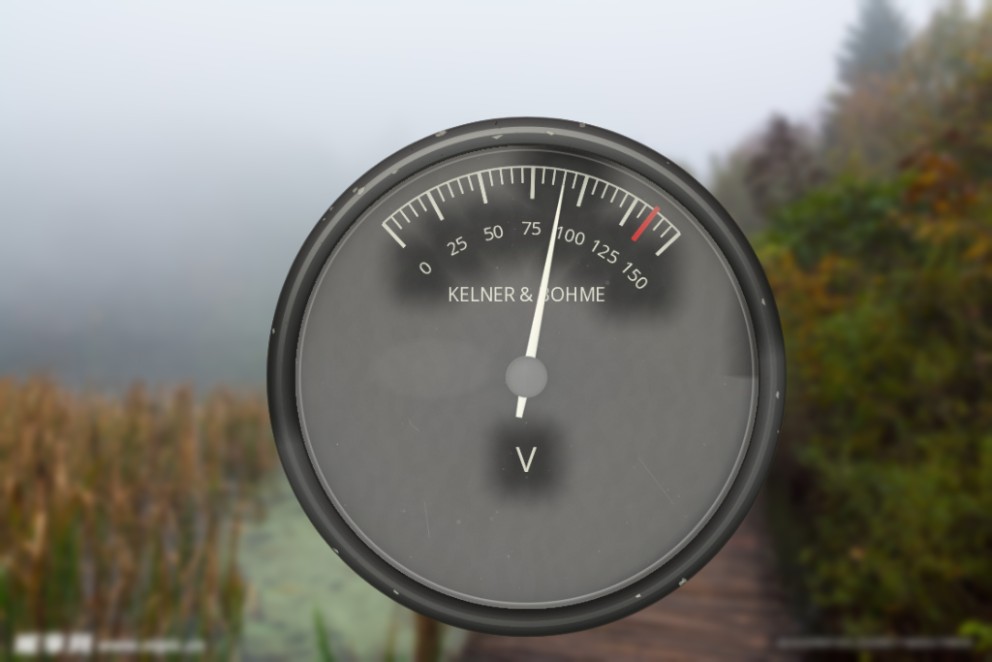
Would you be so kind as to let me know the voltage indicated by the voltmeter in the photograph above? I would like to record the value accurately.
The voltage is 90 V
